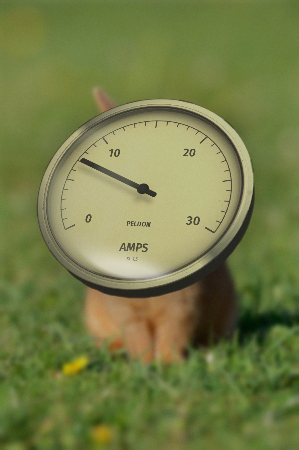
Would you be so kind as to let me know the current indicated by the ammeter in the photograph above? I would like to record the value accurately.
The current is 7 A
